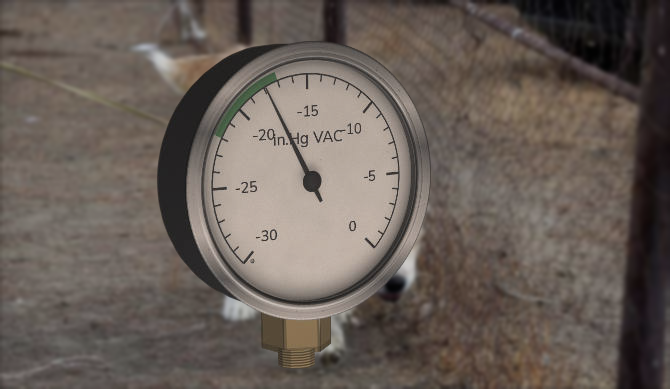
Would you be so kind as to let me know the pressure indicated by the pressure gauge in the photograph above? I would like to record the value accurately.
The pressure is -18 inHg
